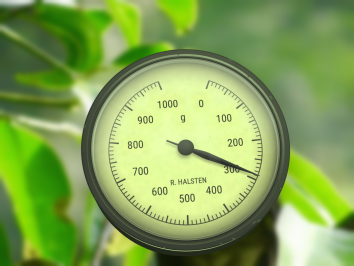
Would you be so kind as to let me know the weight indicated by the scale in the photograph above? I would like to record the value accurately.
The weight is 290 g
